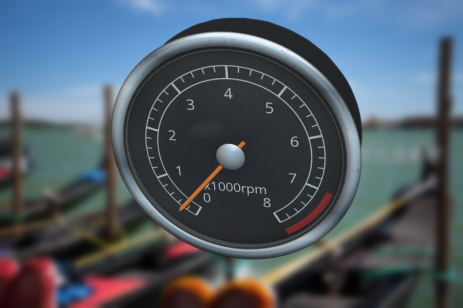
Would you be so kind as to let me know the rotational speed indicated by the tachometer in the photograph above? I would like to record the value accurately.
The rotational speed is 300 rpm
